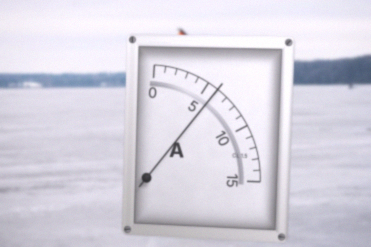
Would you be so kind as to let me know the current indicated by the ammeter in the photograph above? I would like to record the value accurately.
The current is 6 A
